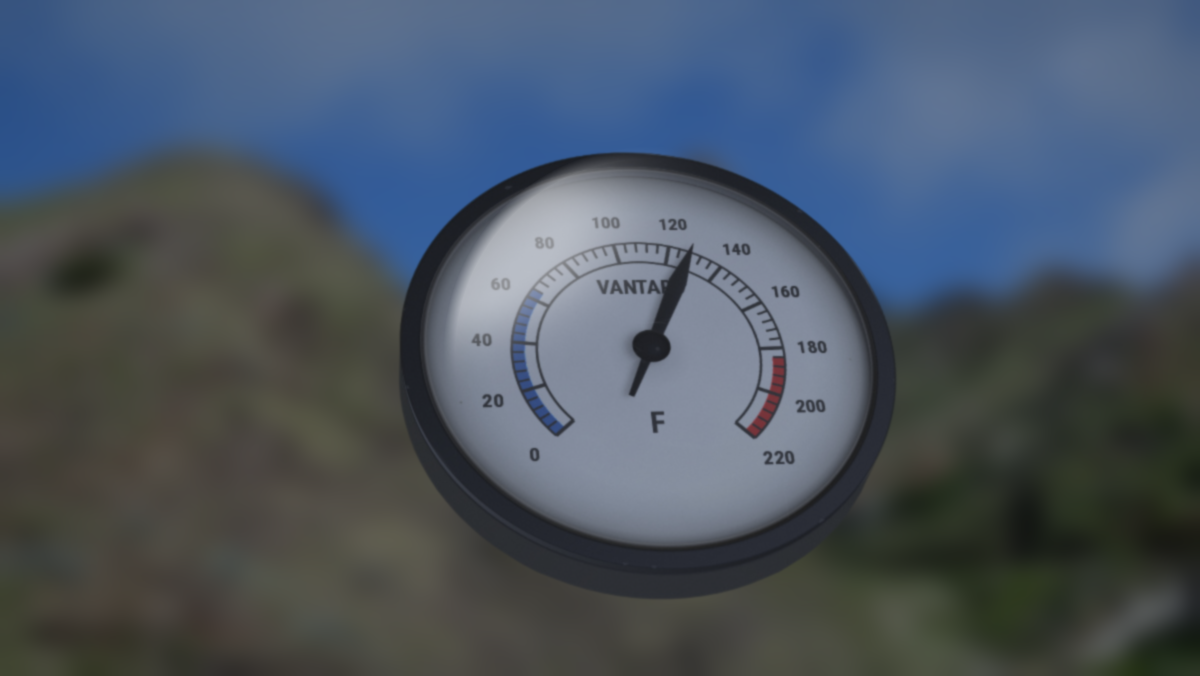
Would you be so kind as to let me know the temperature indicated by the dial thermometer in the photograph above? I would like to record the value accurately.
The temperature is 128 °F
